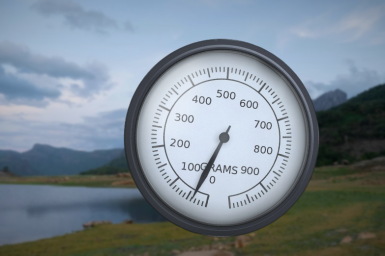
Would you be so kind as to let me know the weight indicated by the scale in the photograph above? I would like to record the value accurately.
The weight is 40 g
